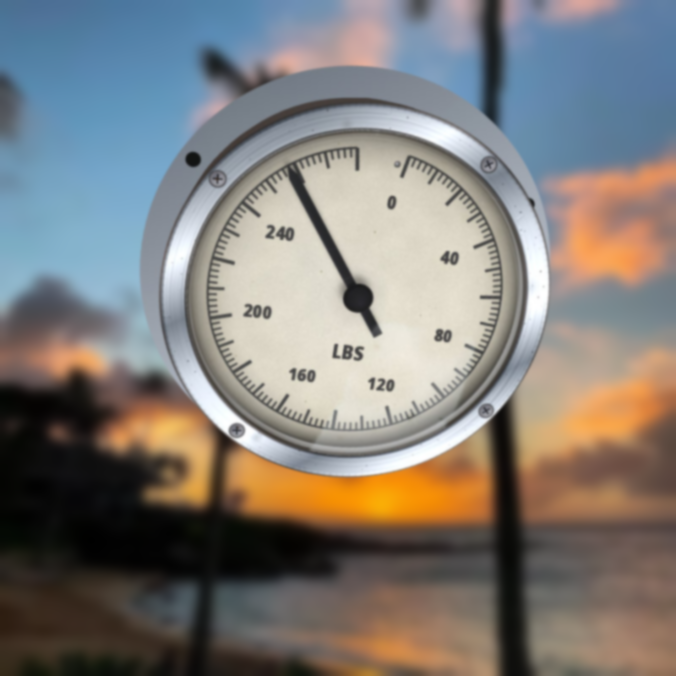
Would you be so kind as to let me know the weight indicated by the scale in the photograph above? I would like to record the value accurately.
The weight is 258 lb
